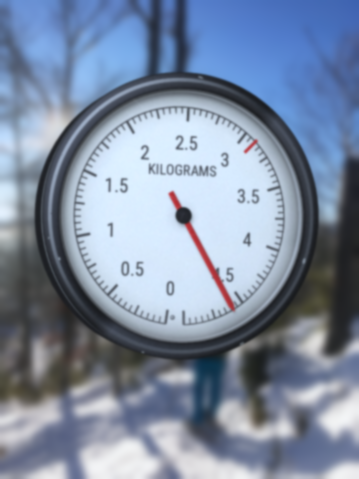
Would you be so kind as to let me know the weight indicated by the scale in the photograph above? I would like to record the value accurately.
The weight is 4.6 kg
